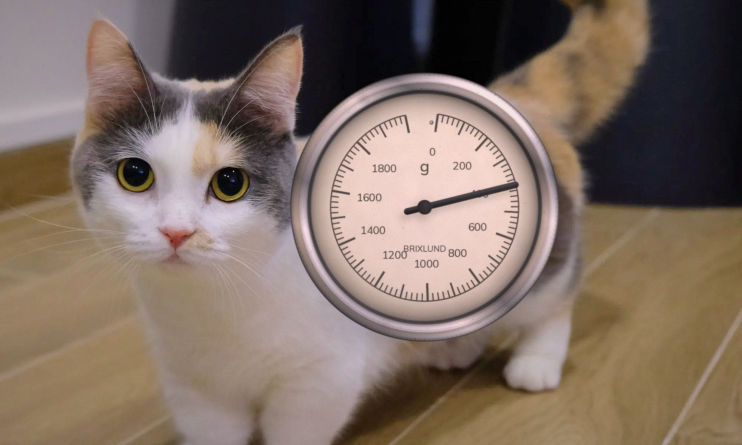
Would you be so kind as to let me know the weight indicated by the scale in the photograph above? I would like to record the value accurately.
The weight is 400 g
